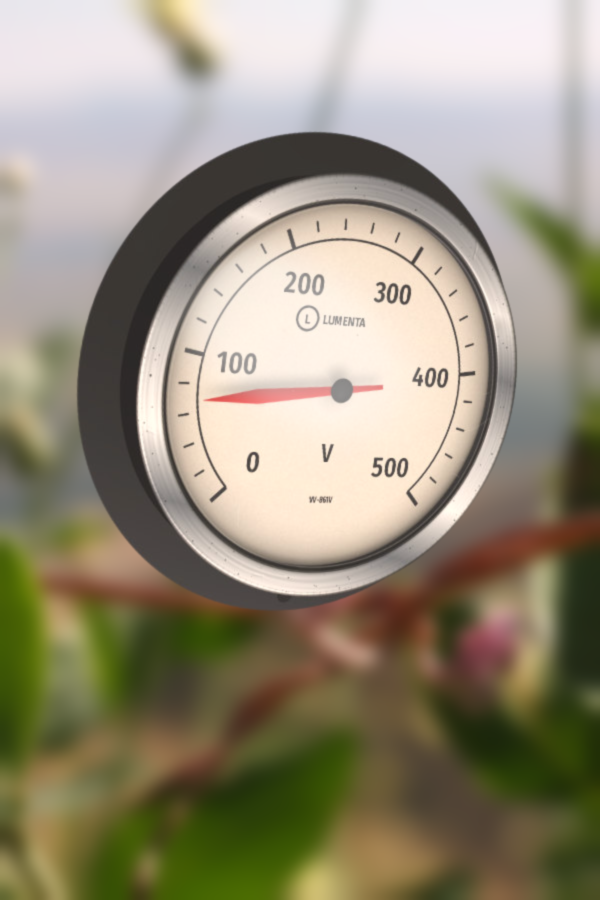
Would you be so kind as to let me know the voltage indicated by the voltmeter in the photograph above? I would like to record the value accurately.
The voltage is 70 V
